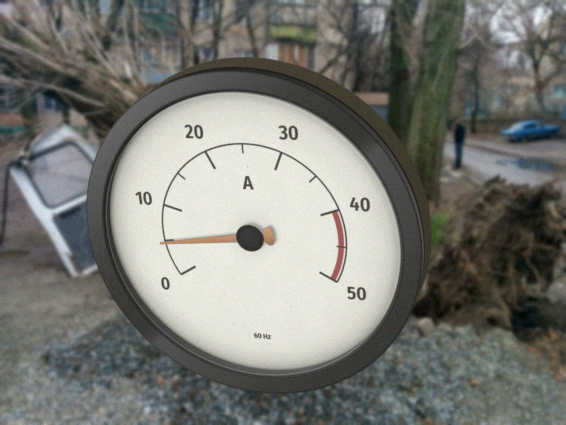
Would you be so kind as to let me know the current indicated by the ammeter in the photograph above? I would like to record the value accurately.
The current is 5 A
